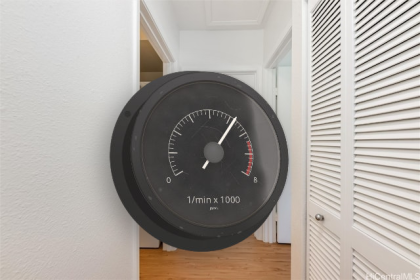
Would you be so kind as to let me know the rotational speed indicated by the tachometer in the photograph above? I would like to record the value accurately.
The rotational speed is 5200 rpm
